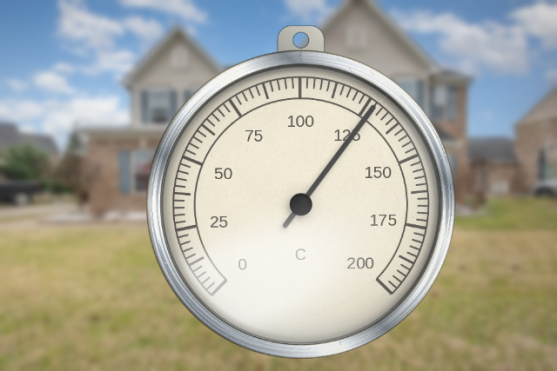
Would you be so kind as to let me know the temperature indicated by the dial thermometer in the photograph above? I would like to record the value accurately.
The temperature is 127.5 °C
